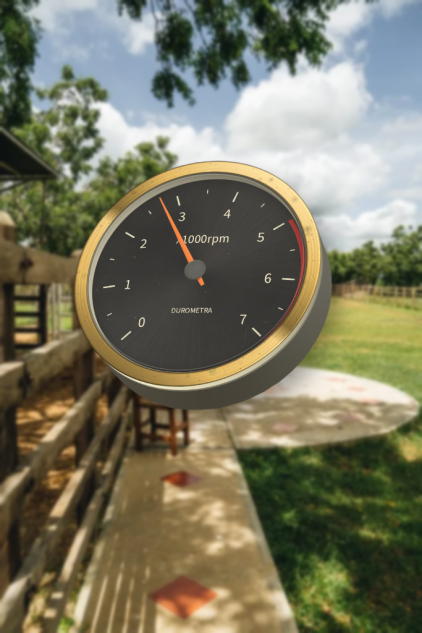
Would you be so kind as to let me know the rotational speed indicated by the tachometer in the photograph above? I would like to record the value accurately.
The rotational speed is 2750 rpm
